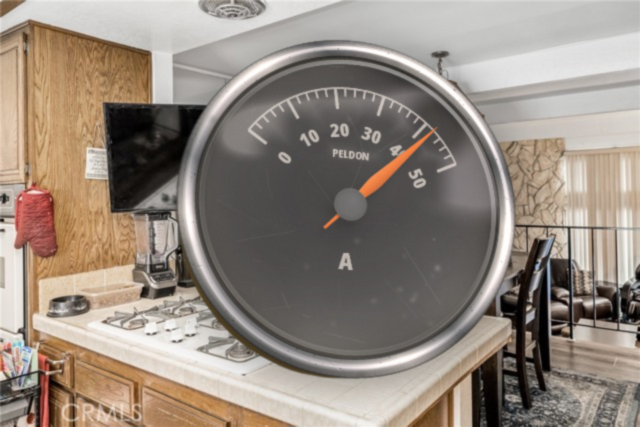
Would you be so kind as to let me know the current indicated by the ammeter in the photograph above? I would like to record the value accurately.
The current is 42 A
